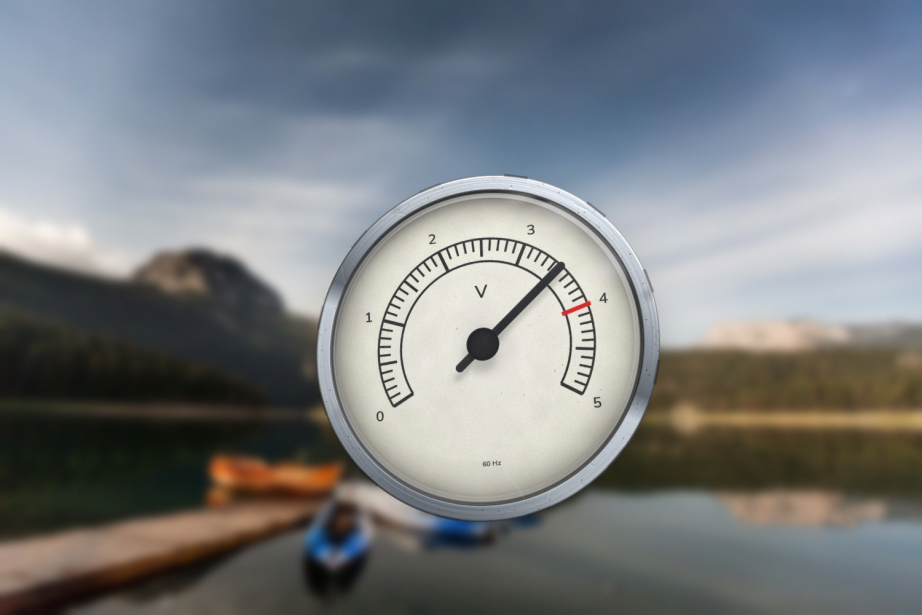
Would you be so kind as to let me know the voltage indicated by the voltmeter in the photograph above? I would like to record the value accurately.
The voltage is 3.5 V
